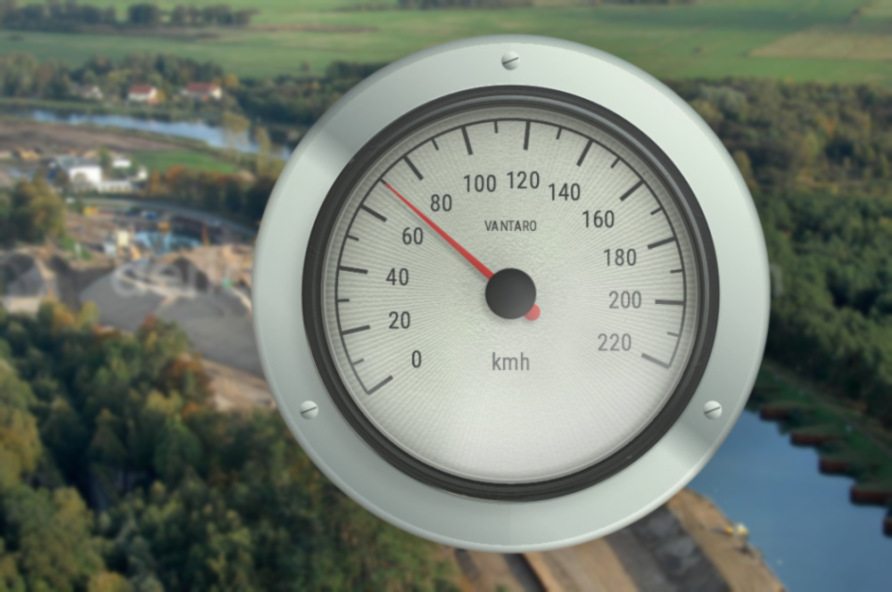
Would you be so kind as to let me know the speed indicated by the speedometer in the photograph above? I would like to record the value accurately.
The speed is 70 km/h
